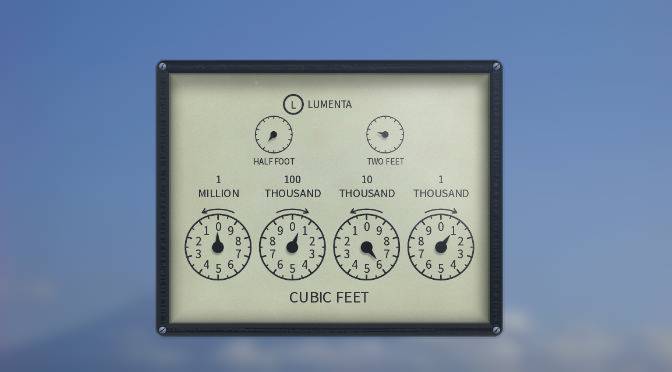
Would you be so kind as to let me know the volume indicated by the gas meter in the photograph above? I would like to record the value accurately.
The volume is 6100 ft³
